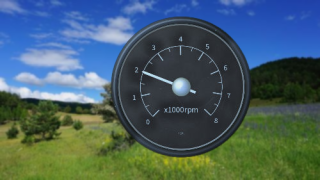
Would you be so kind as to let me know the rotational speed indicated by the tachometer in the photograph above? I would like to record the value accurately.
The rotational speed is 2000 rpm
